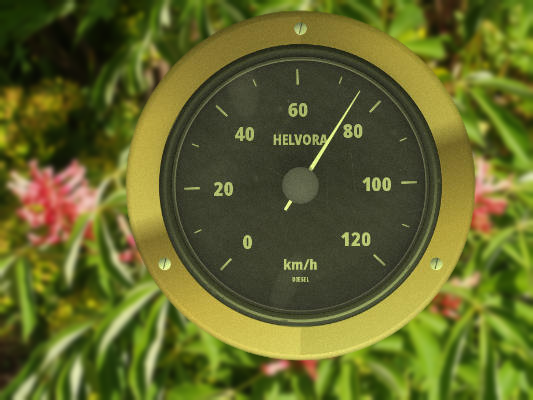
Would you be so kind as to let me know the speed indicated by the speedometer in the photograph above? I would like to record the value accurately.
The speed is 75 km/h
